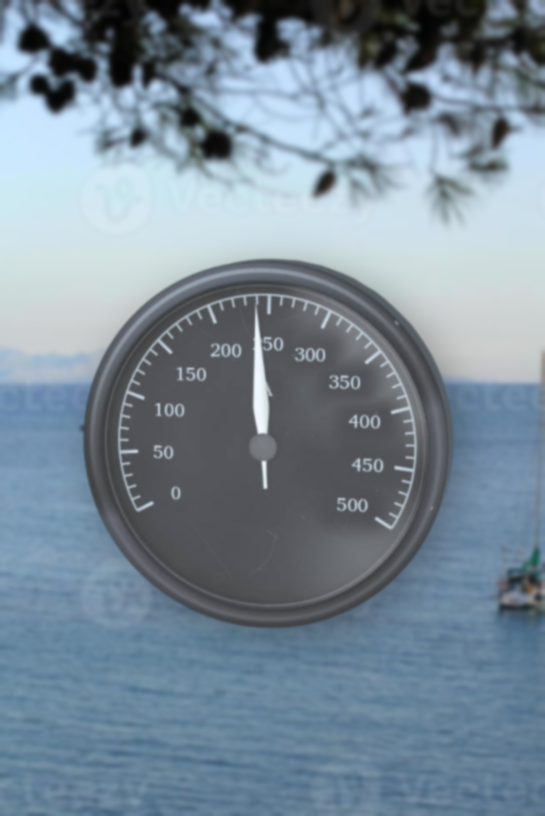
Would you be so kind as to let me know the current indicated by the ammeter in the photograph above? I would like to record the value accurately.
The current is 240 A
